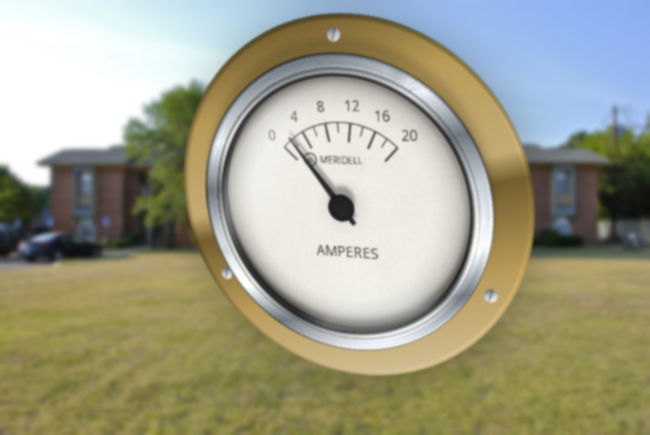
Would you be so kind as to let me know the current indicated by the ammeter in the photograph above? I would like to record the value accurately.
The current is 2 A
